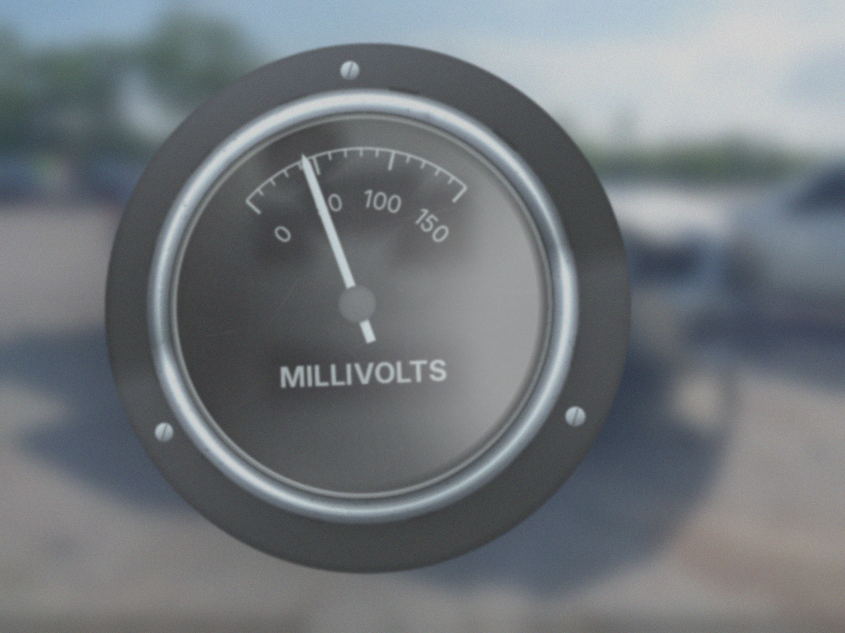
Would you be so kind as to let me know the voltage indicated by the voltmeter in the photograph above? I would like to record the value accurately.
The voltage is 45 mV
